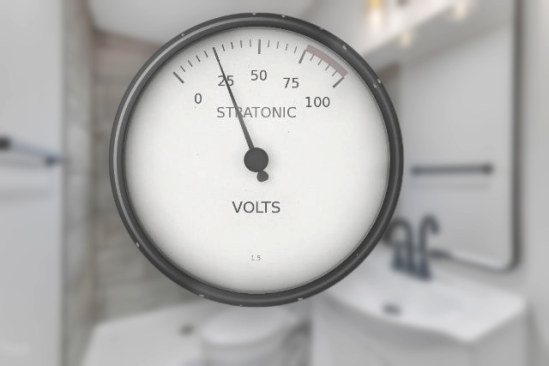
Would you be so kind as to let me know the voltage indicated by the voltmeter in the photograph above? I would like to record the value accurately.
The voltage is 25 V
